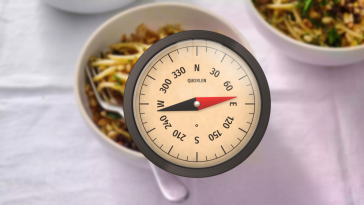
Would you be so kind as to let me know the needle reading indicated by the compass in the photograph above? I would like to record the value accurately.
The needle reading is 80 °
